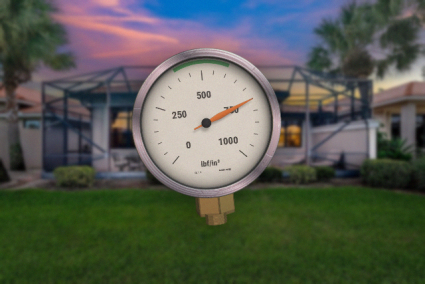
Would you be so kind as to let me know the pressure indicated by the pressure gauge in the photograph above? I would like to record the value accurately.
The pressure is 750 psi
